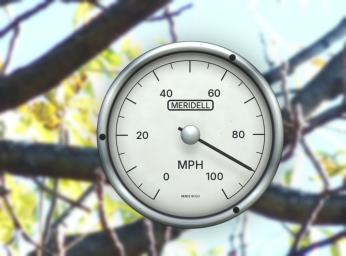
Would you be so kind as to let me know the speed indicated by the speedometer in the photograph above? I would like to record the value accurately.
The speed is 90 mph
